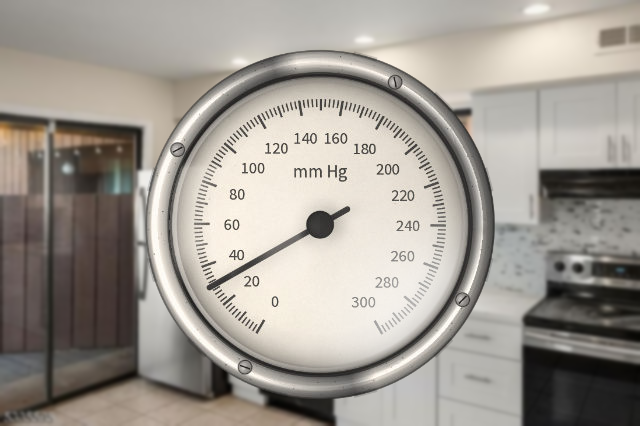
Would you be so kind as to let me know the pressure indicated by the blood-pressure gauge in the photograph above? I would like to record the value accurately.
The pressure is 30 mmHg
